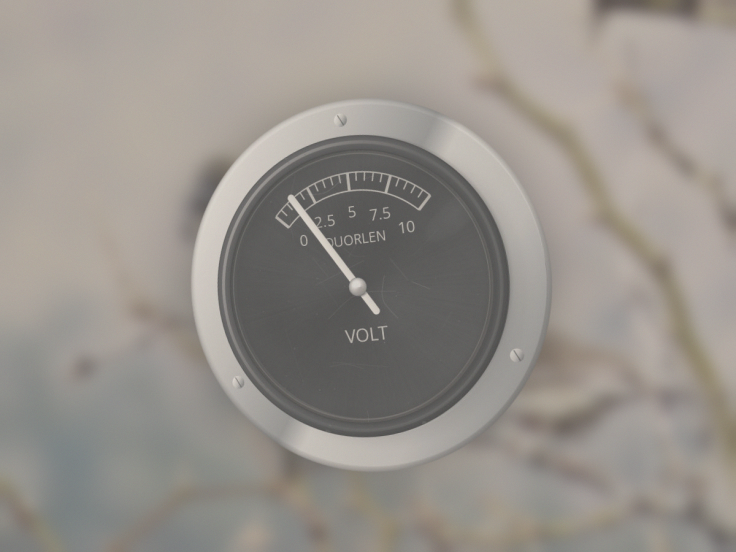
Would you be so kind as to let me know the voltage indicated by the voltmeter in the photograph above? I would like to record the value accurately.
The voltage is 1.5 V
